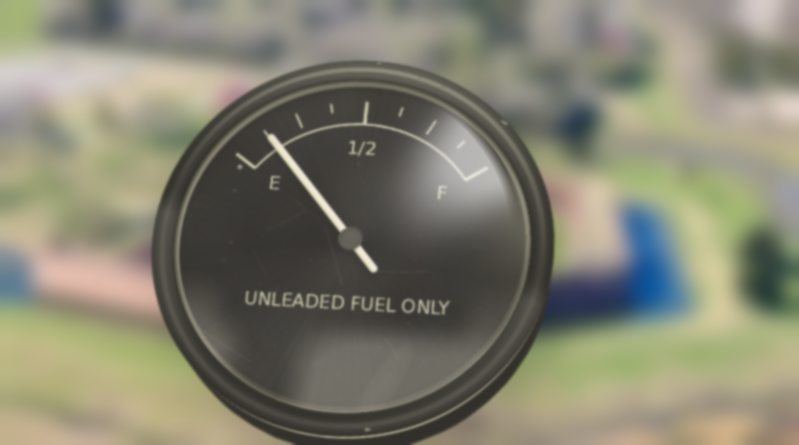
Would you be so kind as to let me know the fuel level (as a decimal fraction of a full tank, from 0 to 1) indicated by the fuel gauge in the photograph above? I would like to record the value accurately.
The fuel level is 0.125
